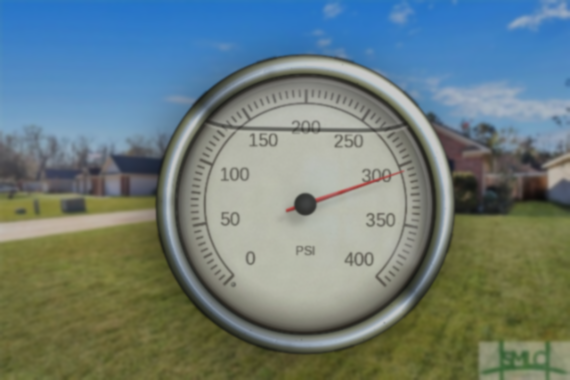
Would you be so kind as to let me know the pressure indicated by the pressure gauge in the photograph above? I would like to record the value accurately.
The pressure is 305 psi
